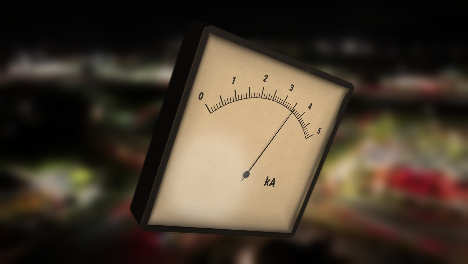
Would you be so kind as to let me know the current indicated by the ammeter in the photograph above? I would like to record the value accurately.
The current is 3.5 kA
